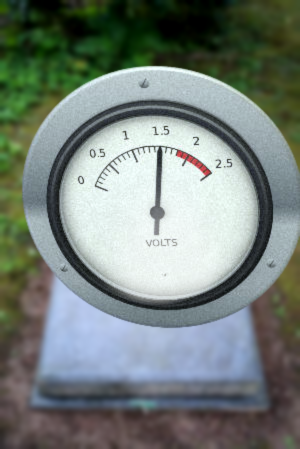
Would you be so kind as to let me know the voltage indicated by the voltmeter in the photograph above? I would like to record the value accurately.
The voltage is 1.5 V
